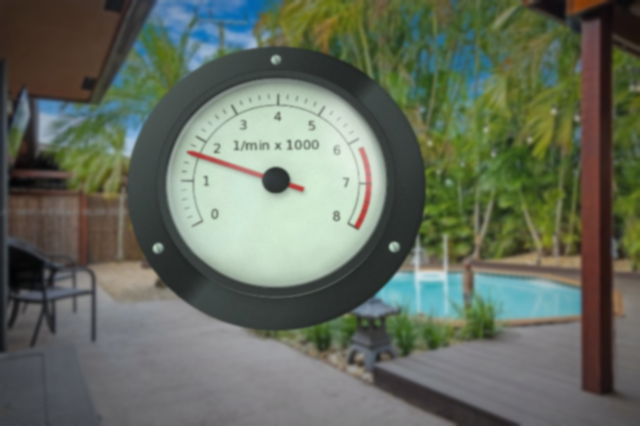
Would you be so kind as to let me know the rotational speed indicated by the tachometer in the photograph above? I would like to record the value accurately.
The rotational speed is 1600 rpm
